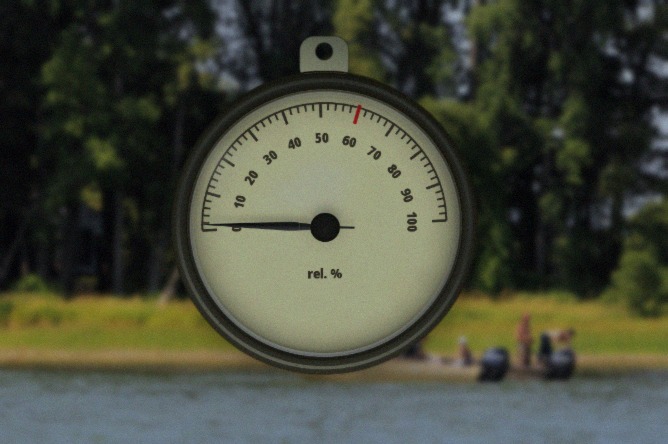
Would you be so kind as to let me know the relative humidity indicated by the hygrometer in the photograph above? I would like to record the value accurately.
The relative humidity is 2 %
